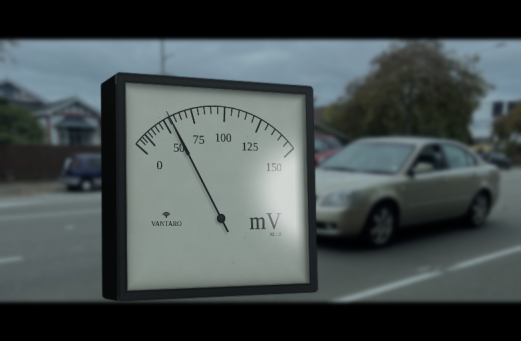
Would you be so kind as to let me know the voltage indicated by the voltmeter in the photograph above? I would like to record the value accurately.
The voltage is 55 mV
